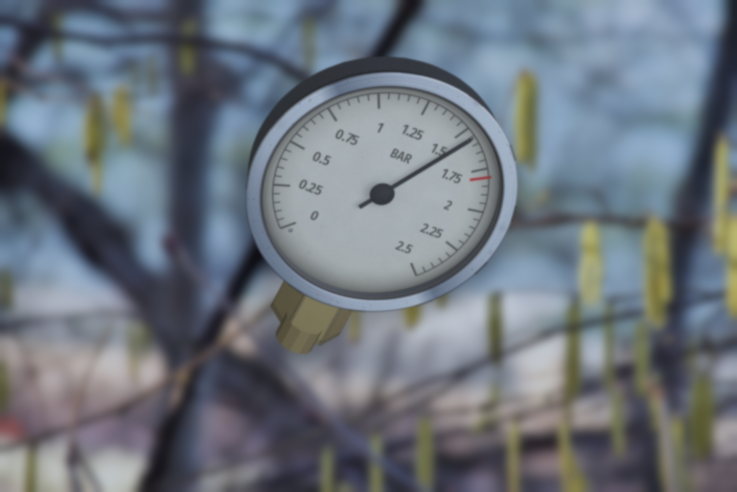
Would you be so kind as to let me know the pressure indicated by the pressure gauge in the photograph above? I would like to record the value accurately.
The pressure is 1.55 bar
